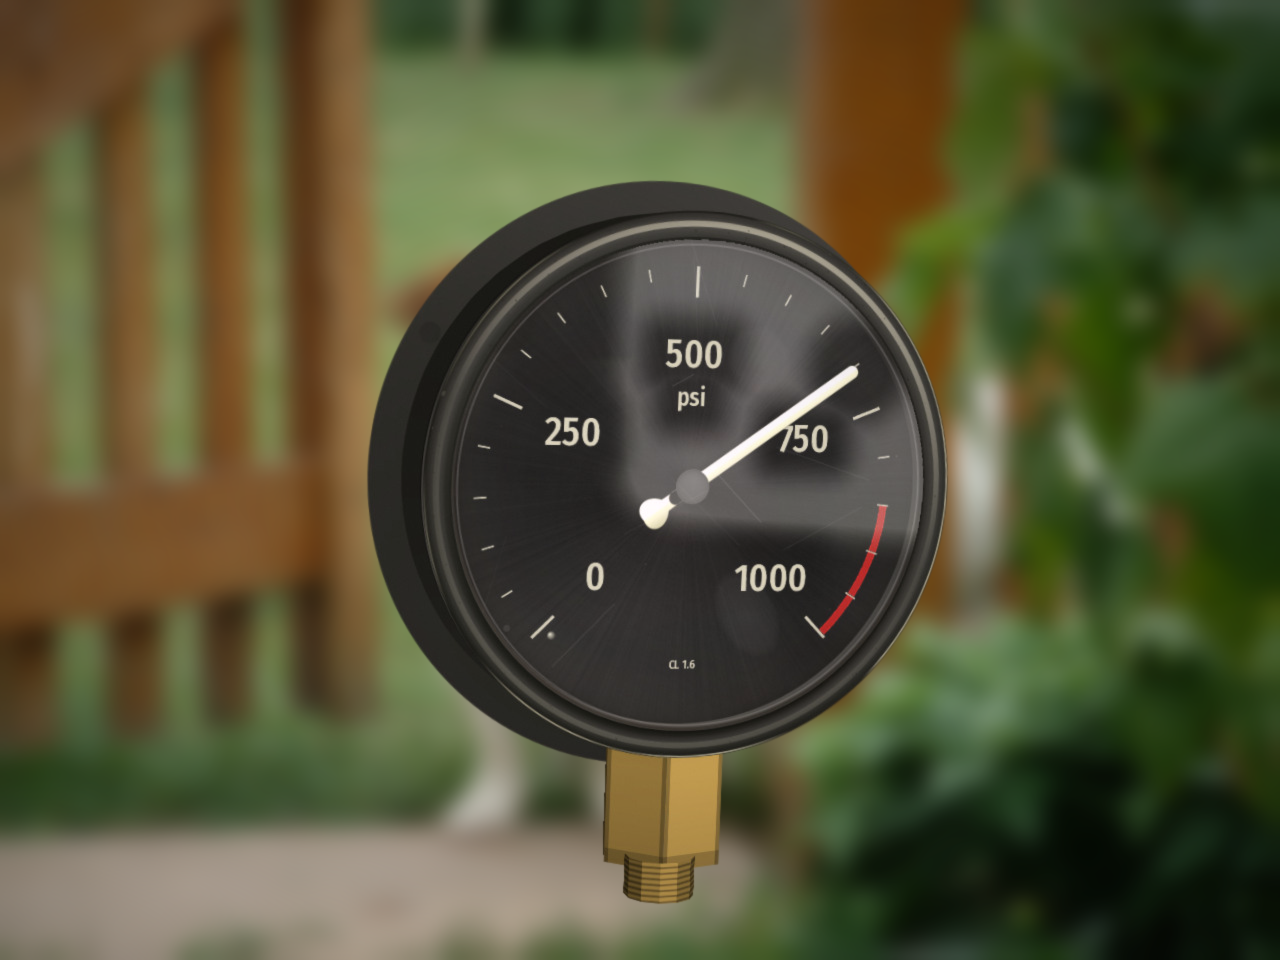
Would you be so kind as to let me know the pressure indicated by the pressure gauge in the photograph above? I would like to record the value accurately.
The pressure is 700 psi
